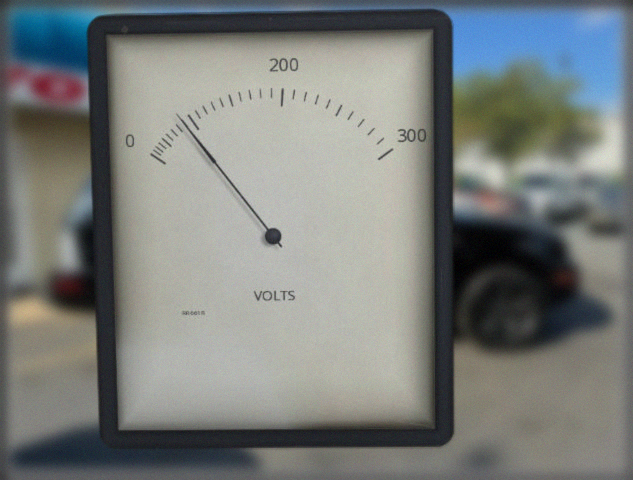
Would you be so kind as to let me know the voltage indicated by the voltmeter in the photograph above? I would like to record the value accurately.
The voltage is 90 V
